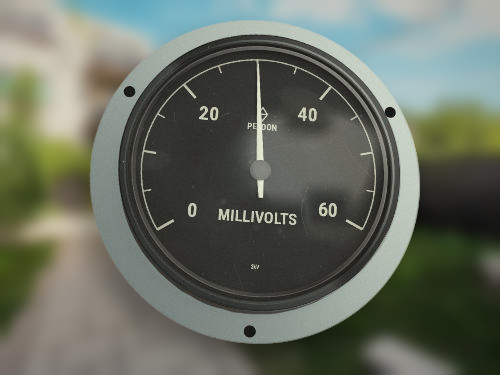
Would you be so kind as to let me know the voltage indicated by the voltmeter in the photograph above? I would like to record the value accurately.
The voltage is 30 mV
